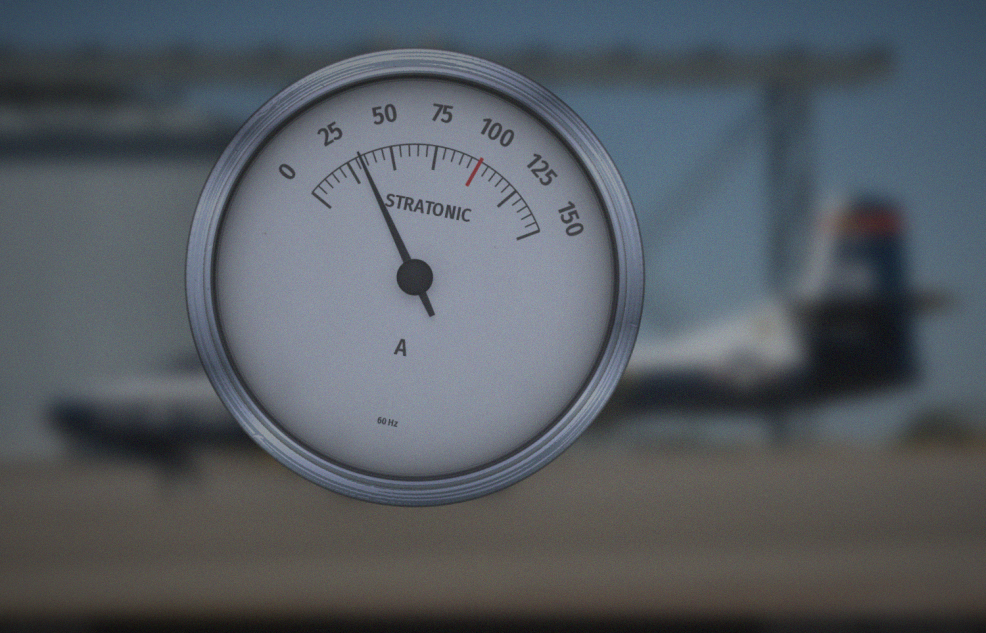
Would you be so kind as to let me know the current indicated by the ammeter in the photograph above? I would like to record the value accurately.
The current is 32.5 A
